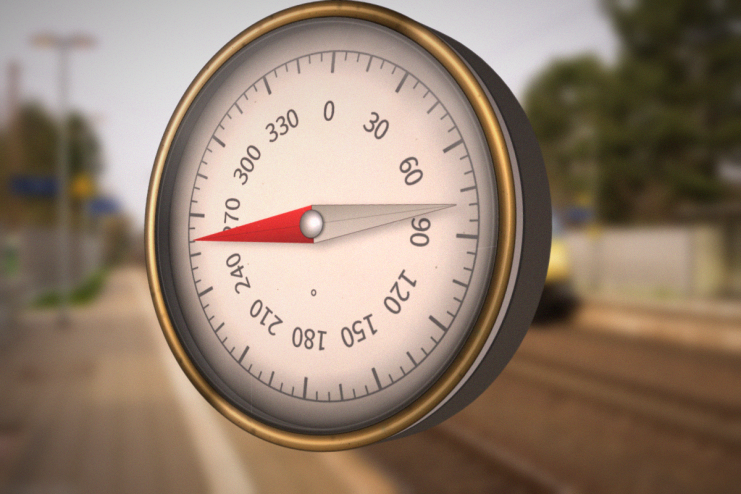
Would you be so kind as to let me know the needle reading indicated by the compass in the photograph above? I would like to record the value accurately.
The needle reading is 260 °
